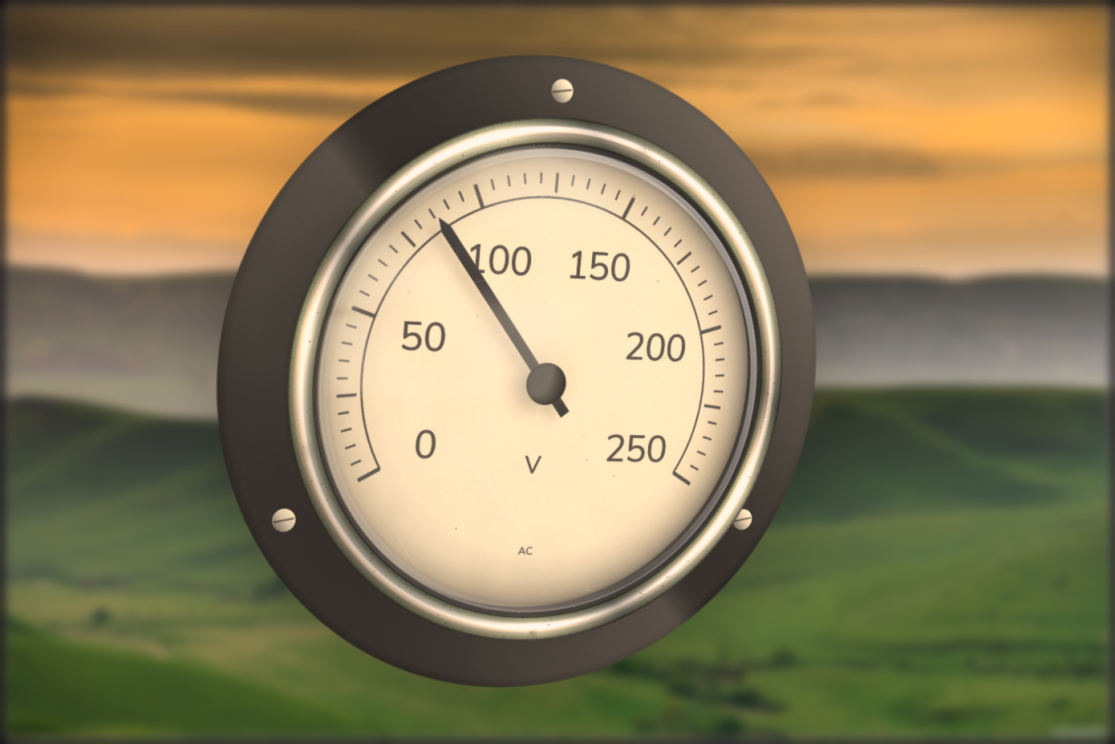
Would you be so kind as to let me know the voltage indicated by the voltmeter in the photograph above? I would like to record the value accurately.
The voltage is 85 V
